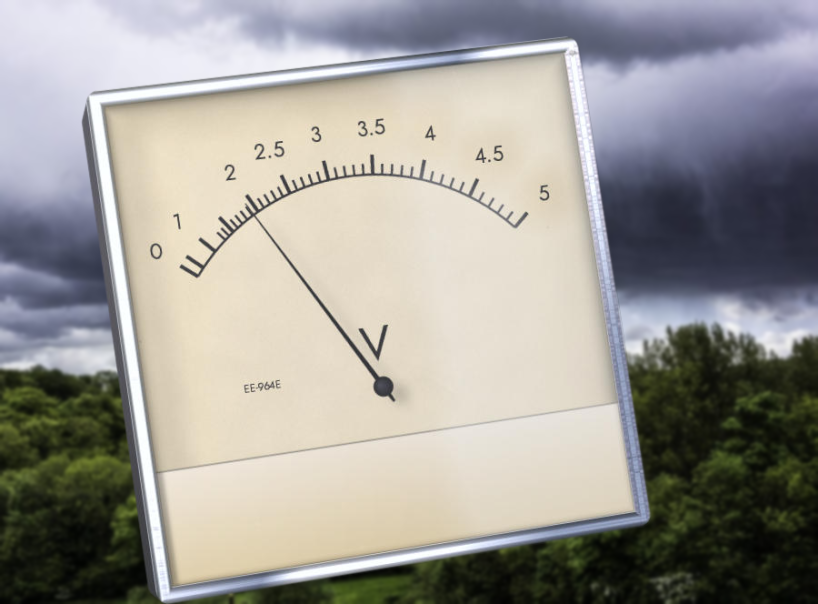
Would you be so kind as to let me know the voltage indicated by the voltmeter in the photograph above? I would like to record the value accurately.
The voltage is 1.9 V
